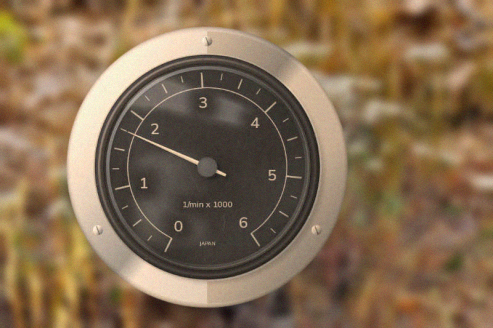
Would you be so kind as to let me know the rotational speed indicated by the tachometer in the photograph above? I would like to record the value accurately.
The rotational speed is 1750 rpm
